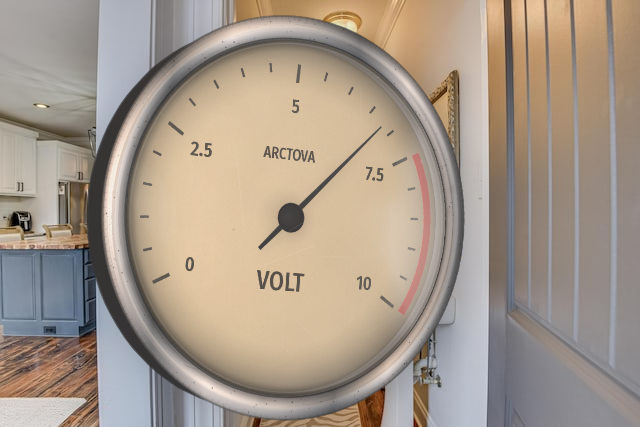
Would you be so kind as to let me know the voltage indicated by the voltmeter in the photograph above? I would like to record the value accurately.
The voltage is 6.75 V
